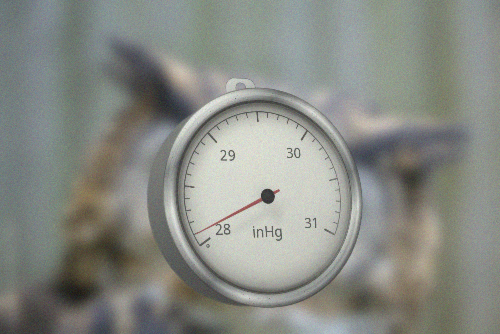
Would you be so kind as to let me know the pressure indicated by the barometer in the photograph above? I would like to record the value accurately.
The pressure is 28.1 inHg
